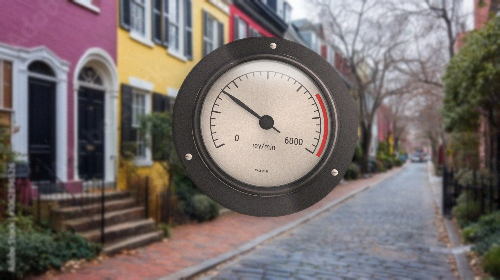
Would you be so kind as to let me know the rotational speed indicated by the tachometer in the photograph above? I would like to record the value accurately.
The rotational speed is 1600 rpm
